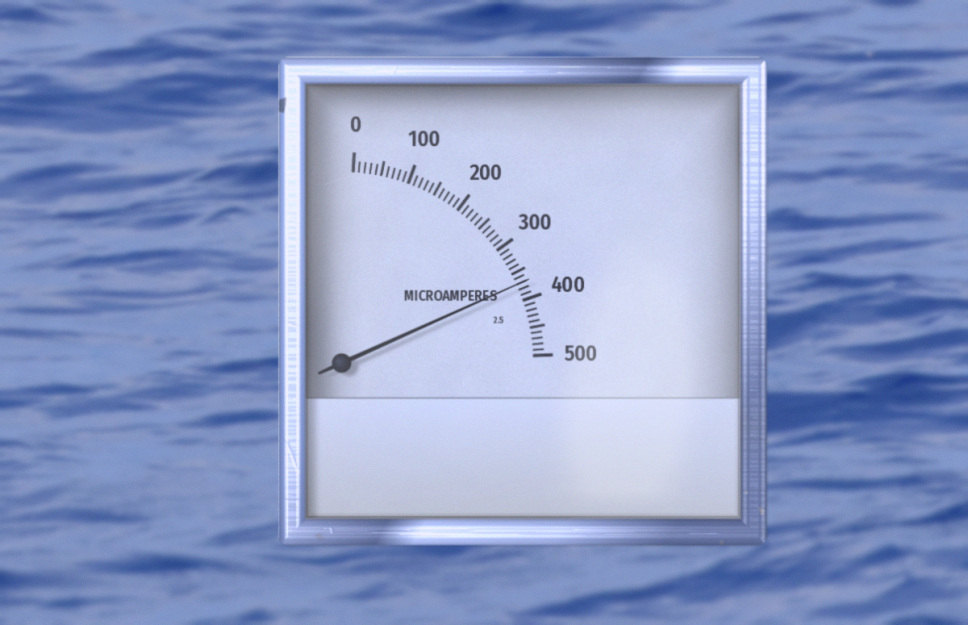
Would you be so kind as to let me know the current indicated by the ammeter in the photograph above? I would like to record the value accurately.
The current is 370 µA
